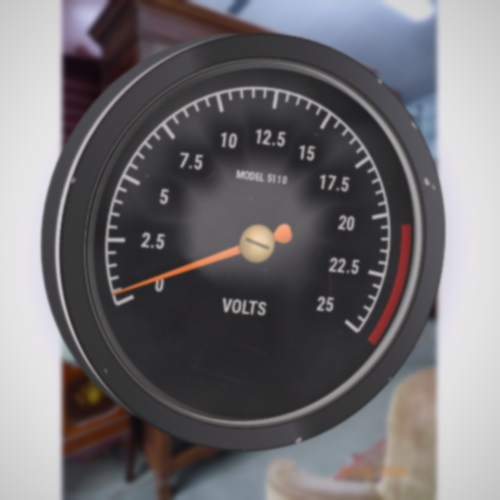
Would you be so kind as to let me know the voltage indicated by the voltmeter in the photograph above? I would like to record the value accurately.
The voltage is 0.5 V
